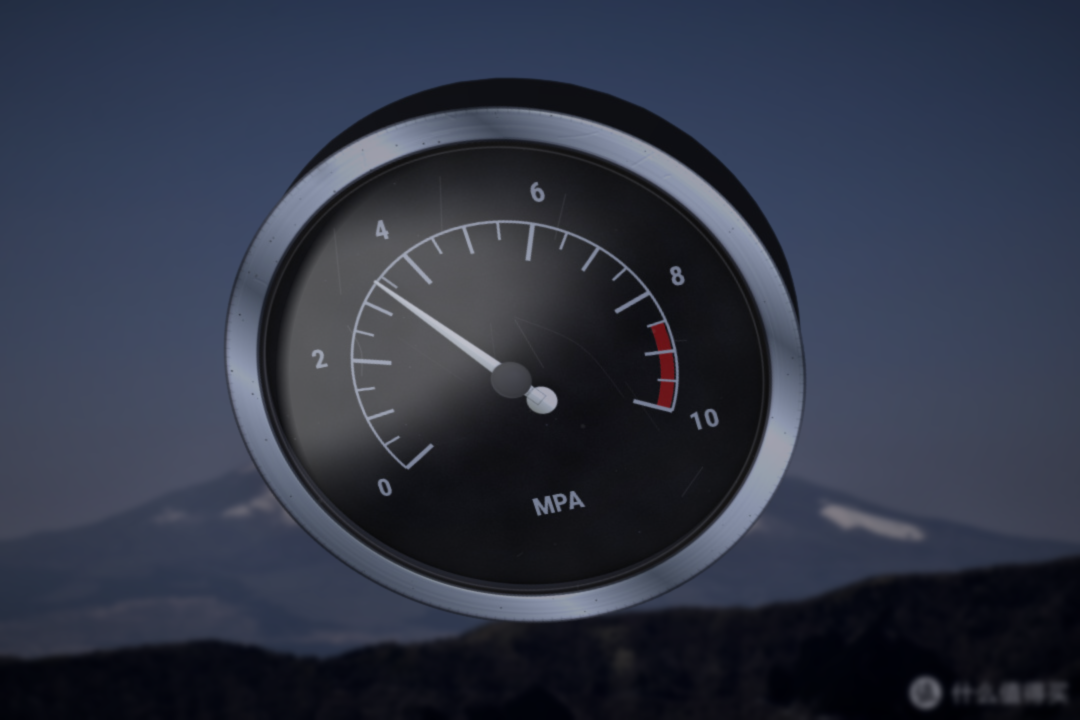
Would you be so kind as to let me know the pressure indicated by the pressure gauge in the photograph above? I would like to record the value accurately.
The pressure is 3.5 MPa
